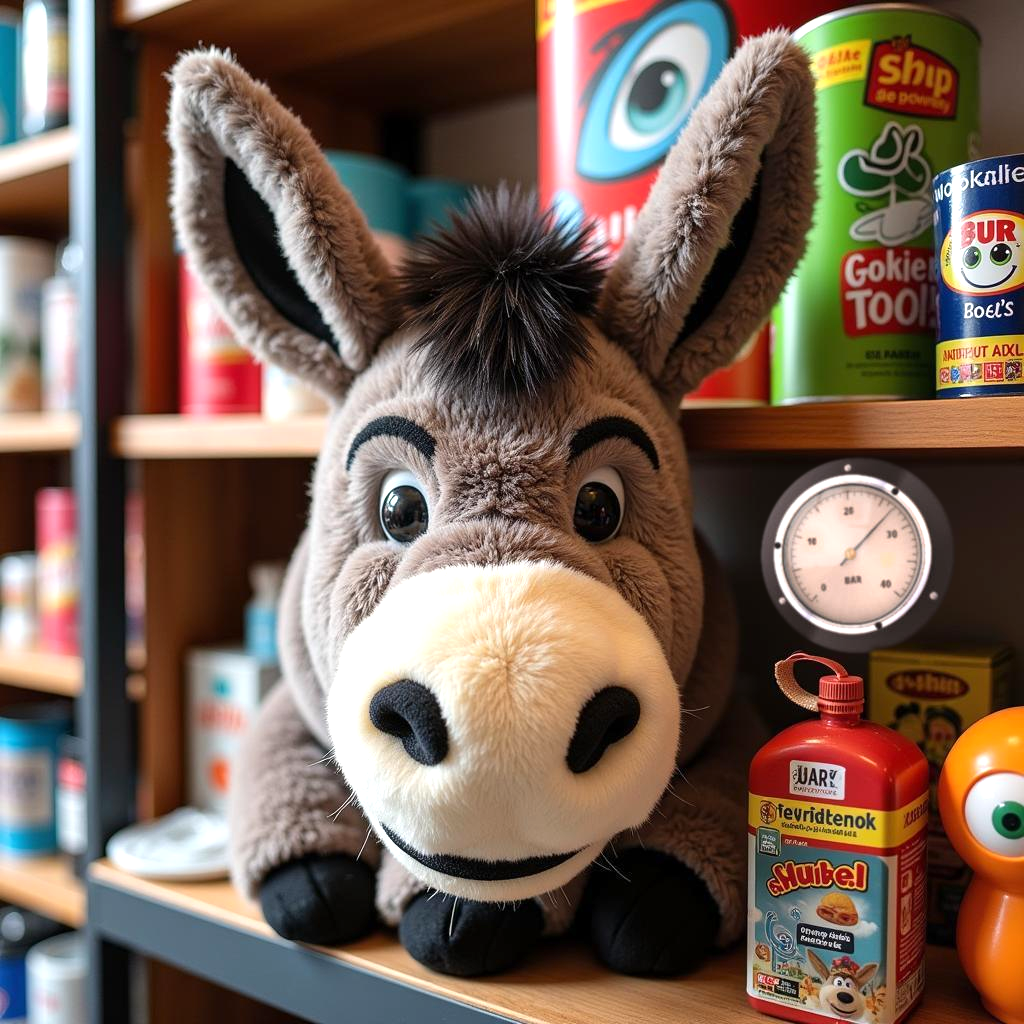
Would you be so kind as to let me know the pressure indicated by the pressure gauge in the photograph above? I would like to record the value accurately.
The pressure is 27 bar
